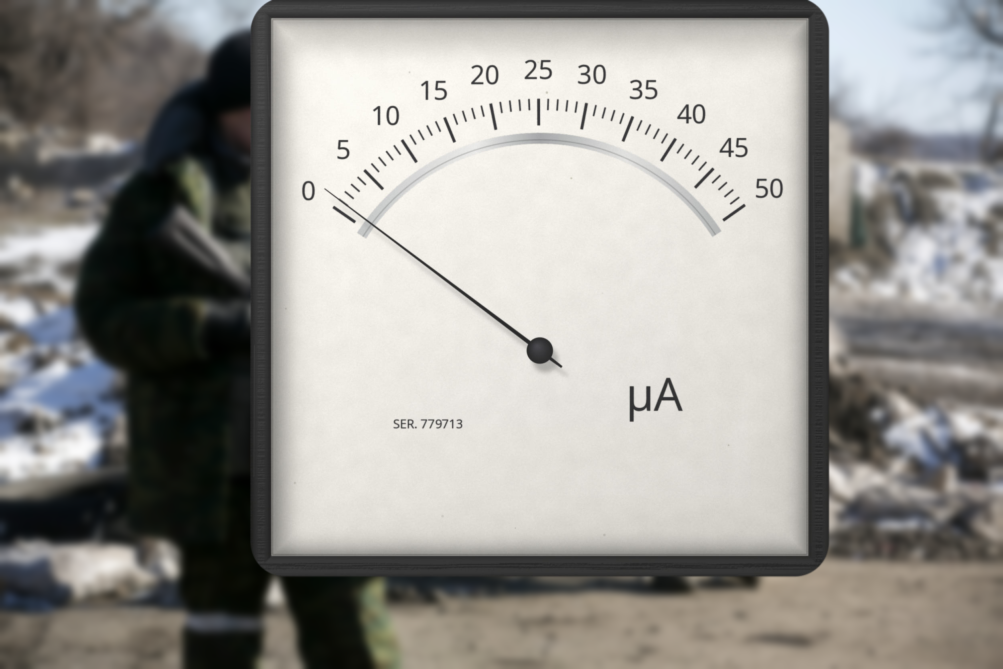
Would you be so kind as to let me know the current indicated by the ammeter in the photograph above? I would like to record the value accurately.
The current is 1 µA
